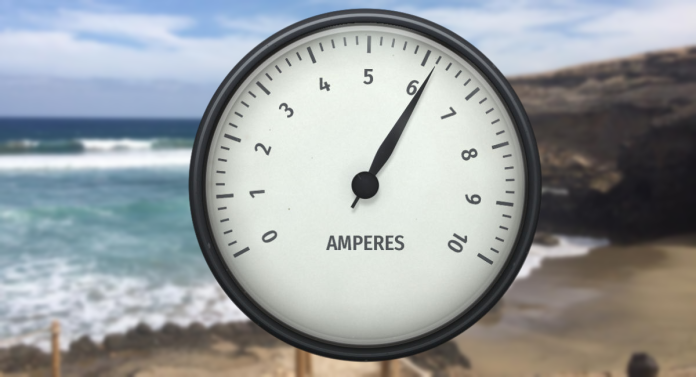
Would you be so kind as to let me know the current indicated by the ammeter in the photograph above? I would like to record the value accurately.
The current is 6.2 A
